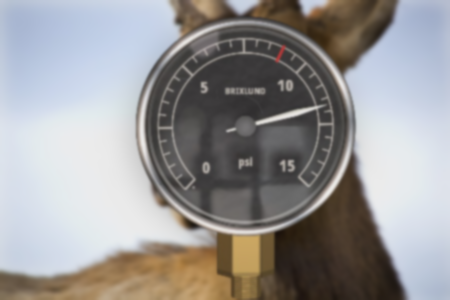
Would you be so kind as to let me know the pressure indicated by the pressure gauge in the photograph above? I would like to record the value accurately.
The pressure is 11.75 psi
